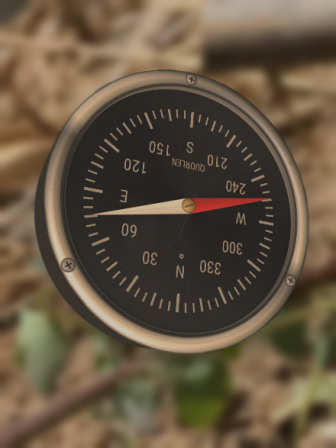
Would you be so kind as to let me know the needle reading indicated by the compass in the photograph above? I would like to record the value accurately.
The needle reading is 255 °
